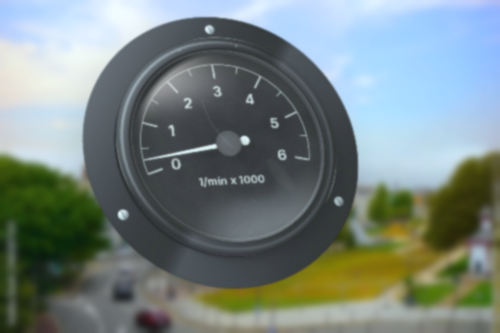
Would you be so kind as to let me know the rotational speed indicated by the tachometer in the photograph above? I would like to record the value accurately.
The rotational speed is 250 rpm
